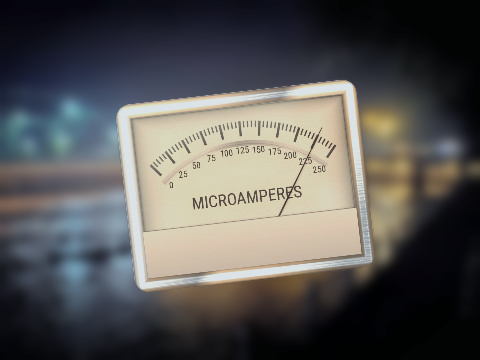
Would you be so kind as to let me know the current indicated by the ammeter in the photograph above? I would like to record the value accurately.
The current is 225 µA
